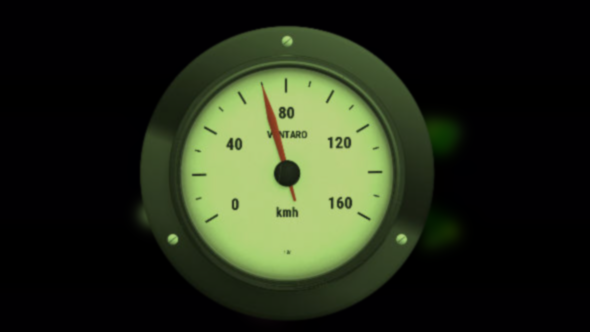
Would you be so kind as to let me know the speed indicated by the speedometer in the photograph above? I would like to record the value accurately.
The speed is 70 km/h
